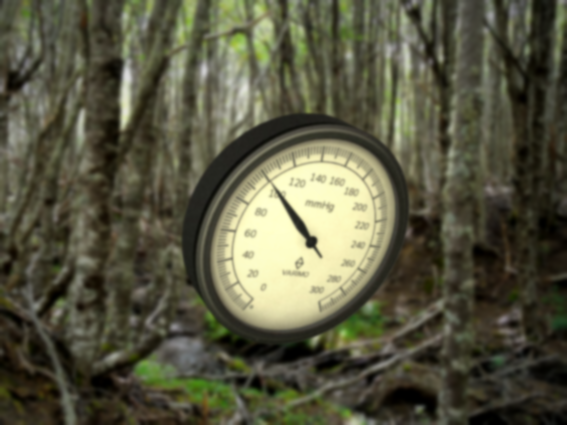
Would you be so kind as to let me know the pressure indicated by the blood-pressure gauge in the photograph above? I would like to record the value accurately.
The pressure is 100 mmHg
